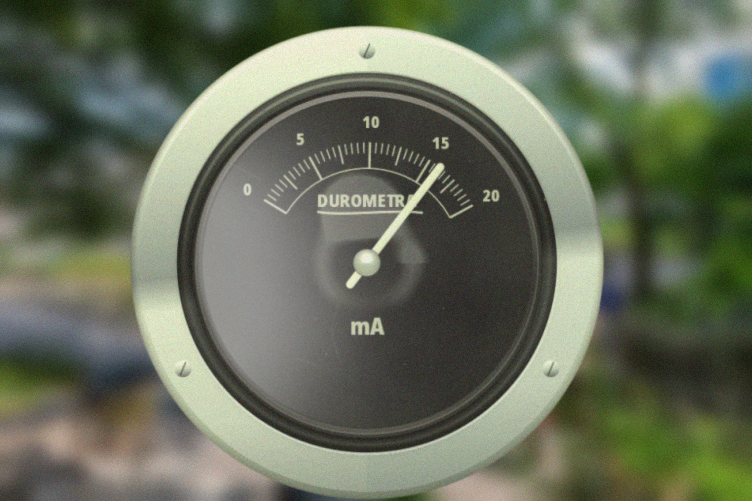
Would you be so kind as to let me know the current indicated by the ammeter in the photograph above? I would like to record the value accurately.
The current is 16 mA
